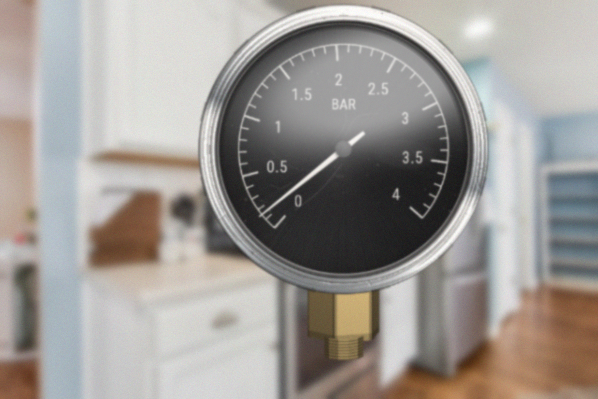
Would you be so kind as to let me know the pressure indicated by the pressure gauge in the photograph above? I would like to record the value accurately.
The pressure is 0.15 bar
